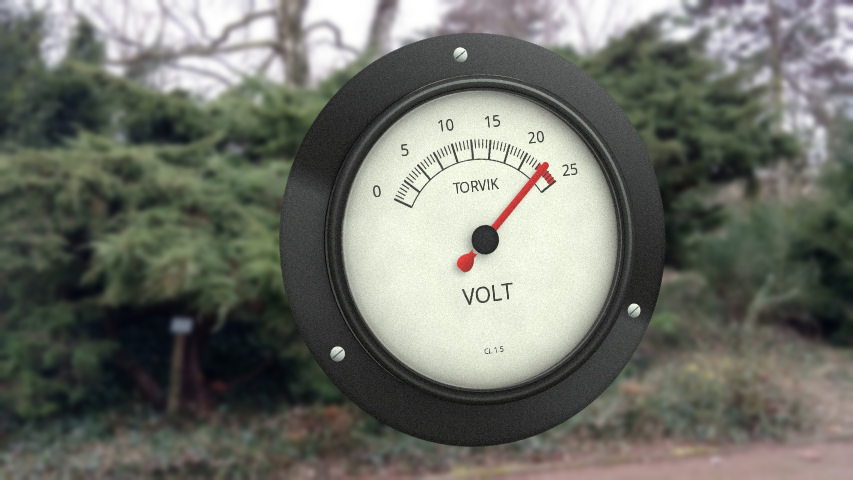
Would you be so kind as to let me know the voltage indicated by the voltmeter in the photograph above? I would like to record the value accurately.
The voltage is 22.5 V
